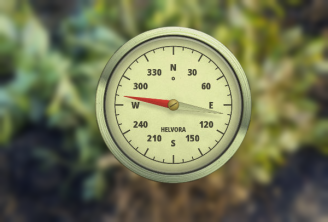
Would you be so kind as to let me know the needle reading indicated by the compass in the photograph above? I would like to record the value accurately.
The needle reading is 280 °
